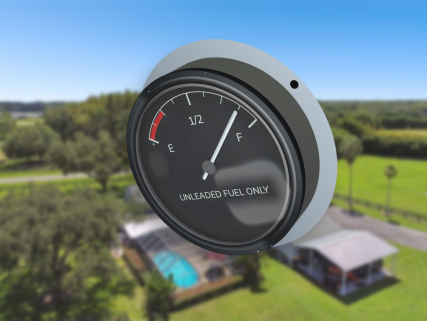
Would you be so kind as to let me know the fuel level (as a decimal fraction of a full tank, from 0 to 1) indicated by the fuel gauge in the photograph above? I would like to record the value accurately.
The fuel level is 0.875
